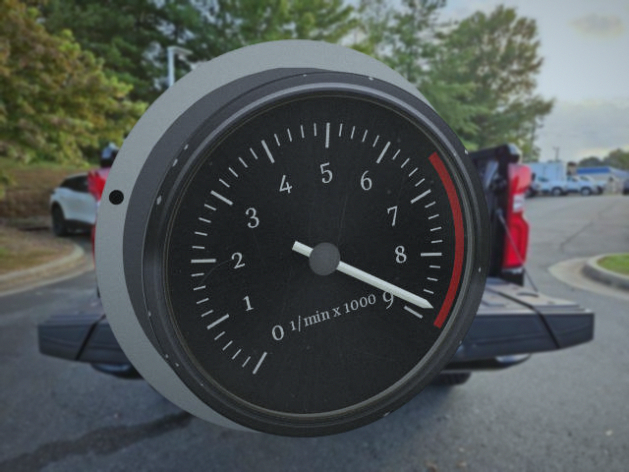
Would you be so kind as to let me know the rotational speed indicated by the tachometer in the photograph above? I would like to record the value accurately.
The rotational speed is 8800 rpm
